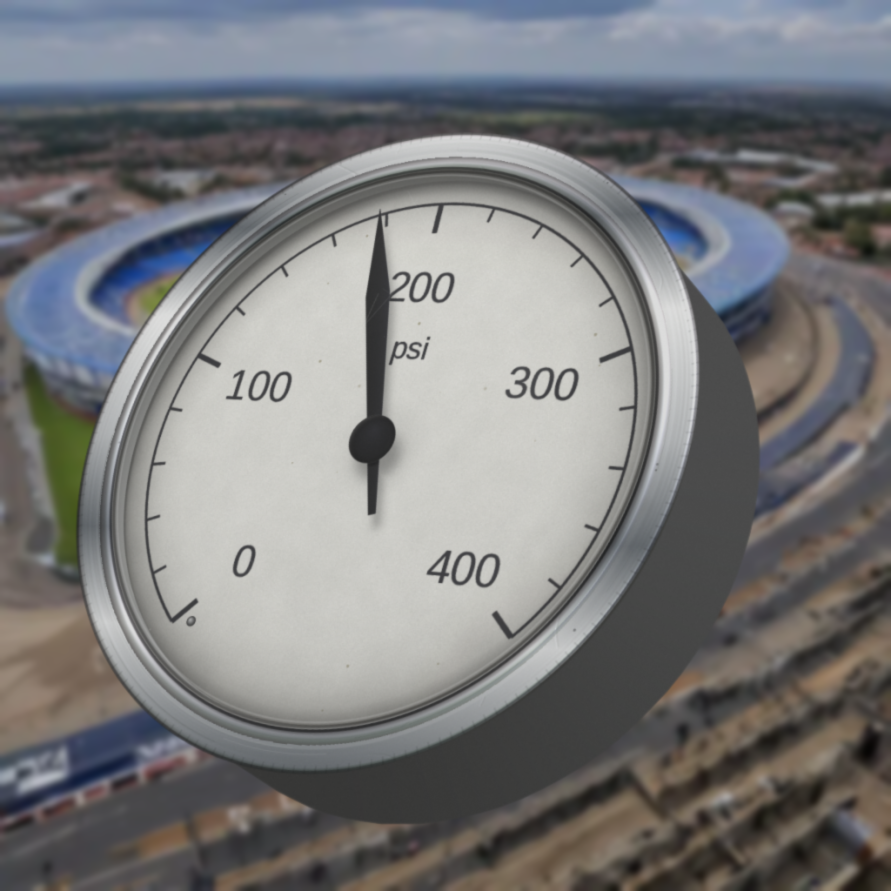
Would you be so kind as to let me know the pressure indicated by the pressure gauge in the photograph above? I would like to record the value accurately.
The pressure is 180 psi
